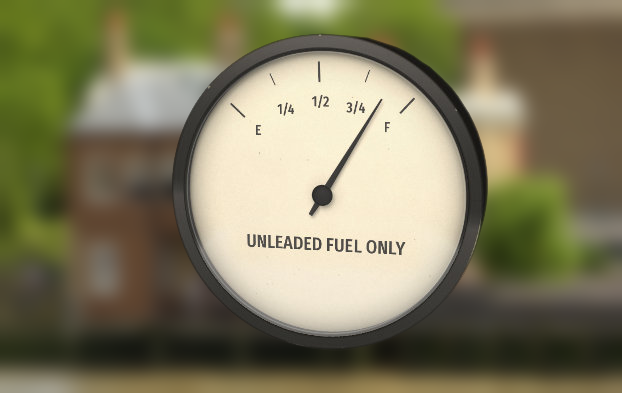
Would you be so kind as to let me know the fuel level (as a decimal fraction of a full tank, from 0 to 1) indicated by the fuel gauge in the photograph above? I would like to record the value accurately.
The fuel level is 0.875
